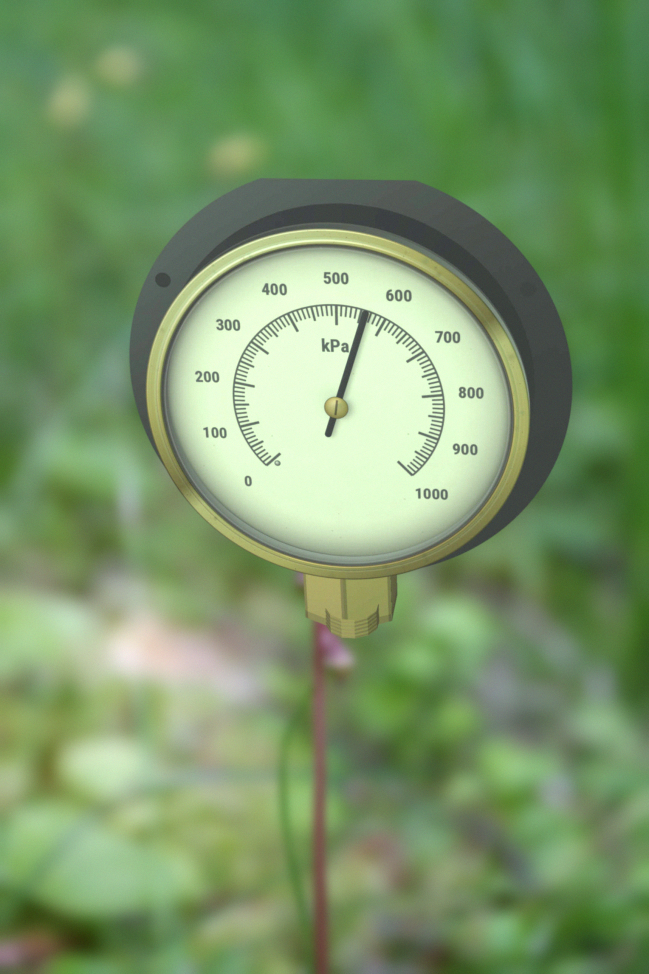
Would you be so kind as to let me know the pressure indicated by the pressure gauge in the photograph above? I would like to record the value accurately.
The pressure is 560 kPa
